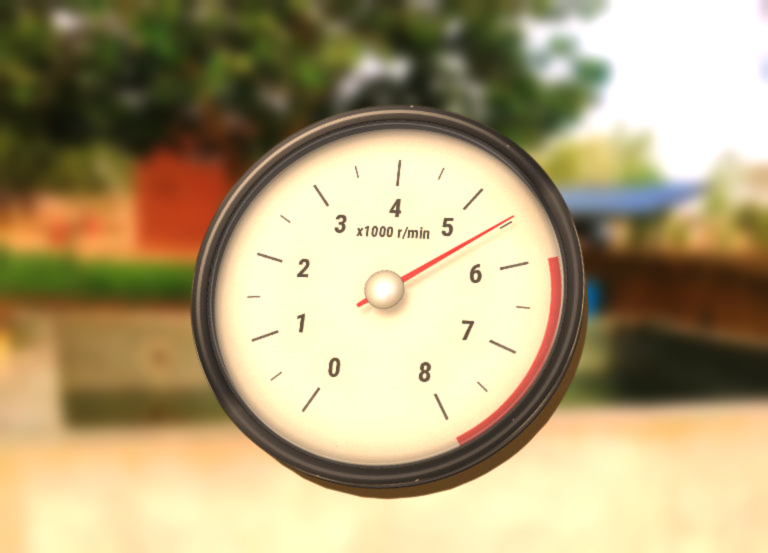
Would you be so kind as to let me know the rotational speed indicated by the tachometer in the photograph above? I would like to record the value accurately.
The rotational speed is 5500 rpm
